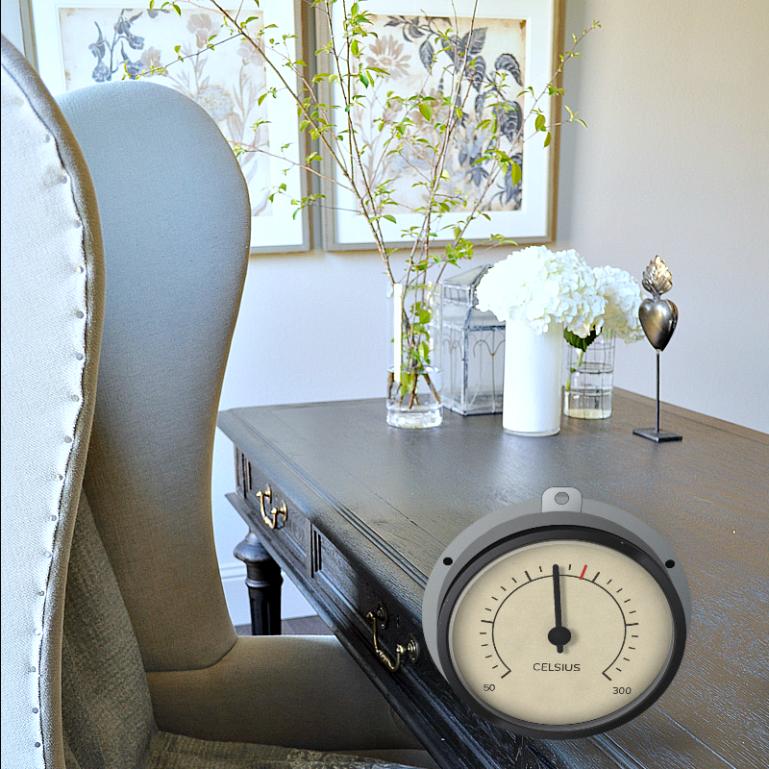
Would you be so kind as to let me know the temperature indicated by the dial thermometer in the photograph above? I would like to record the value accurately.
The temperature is 170 °C
